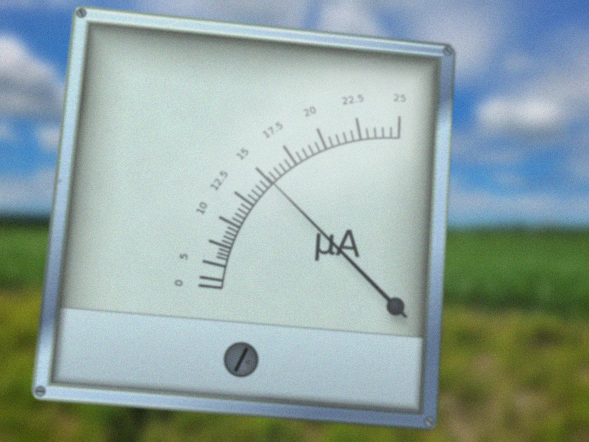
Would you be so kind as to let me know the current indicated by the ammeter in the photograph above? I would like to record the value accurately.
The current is 15 µA
